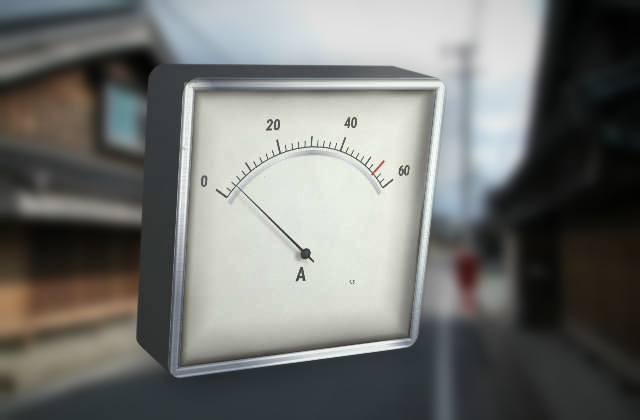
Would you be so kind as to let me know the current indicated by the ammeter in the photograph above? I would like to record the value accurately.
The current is 4 A
